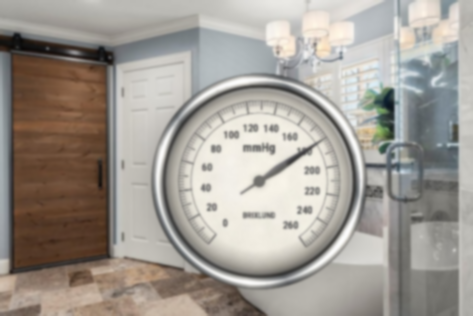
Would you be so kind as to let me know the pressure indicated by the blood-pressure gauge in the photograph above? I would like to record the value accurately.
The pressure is 180 mmHg
